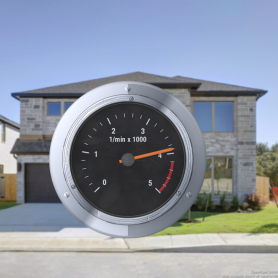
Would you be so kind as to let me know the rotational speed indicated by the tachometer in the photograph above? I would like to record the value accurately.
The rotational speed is 3900 rpm
